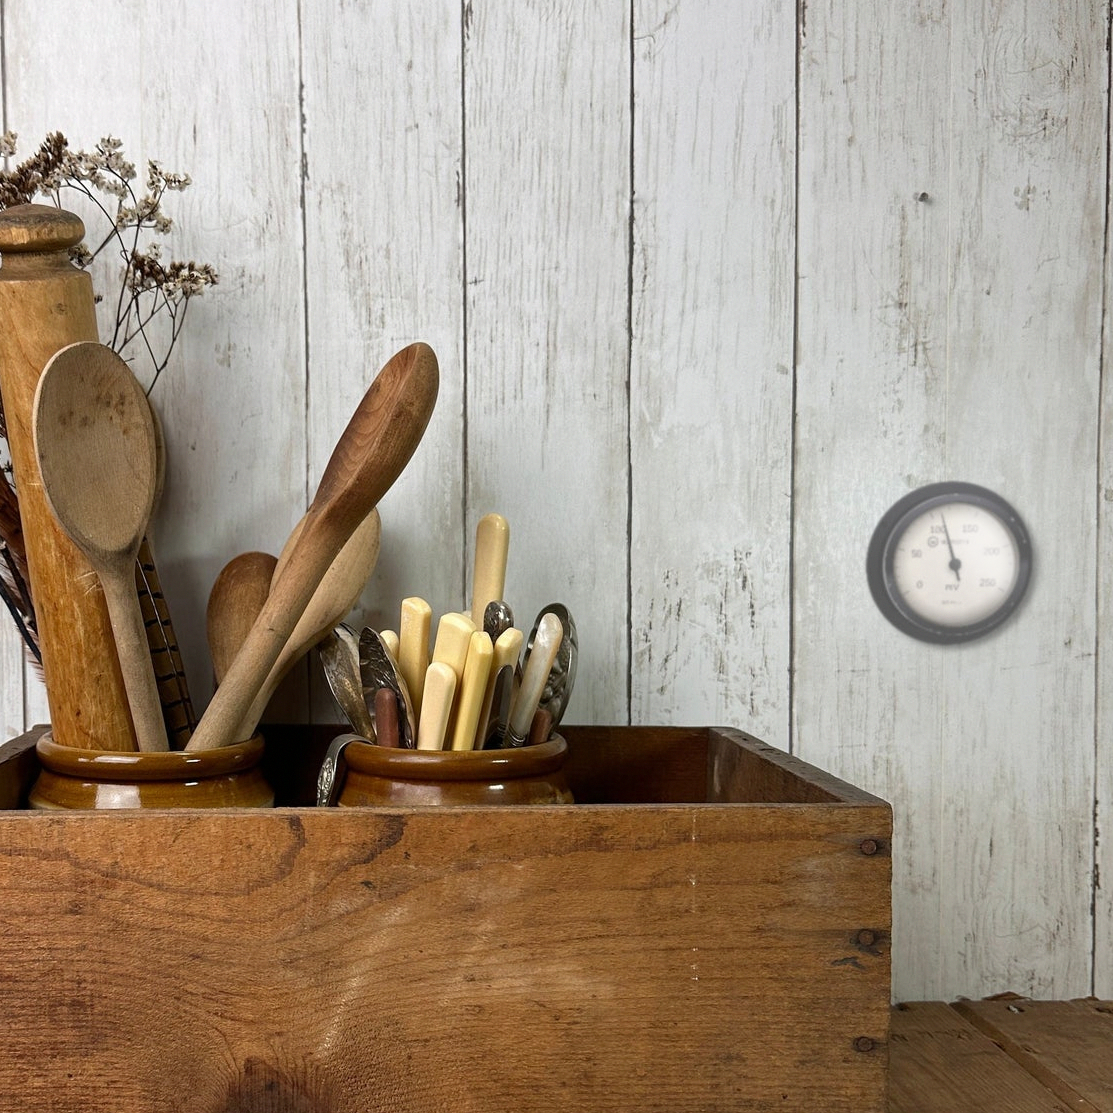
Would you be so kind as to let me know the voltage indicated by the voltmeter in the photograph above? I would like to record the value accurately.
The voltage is 110 mV
